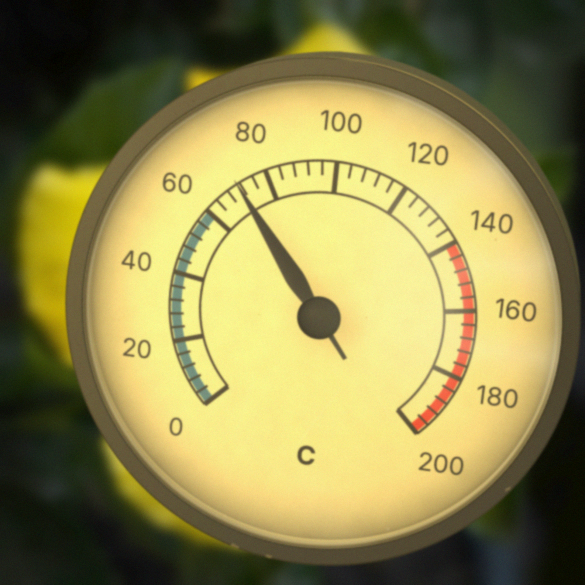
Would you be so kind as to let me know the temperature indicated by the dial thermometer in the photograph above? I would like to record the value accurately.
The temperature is 72 °C
